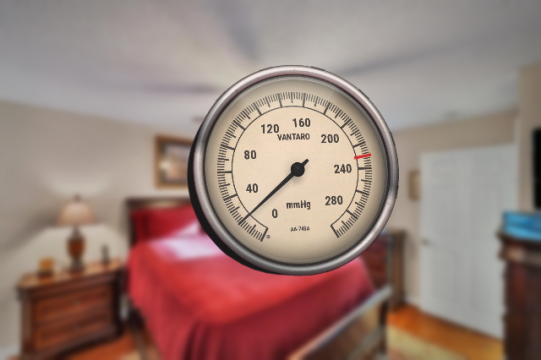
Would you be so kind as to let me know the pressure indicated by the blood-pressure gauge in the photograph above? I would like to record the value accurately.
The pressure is 20 mmHg
